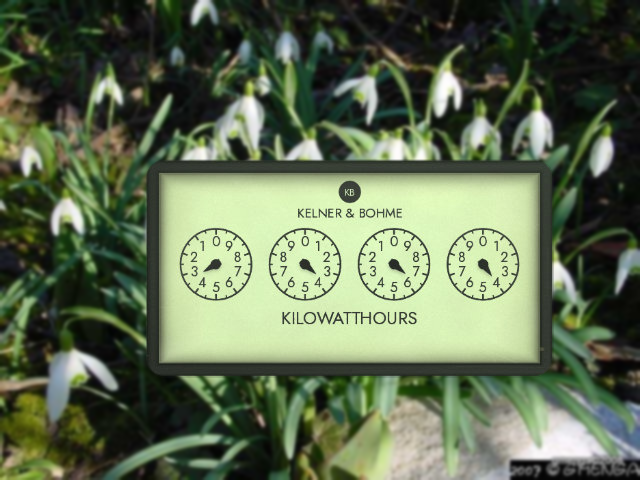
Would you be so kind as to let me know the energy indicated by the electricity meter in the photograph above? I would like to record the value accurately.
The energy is 3364 kWh
